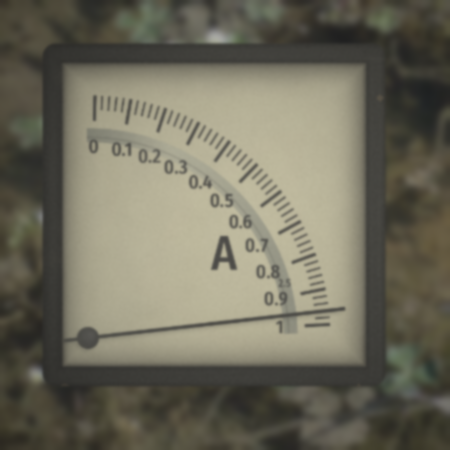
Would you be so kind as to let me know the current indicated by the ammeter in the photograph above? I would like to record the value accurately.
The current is 0.96 A
